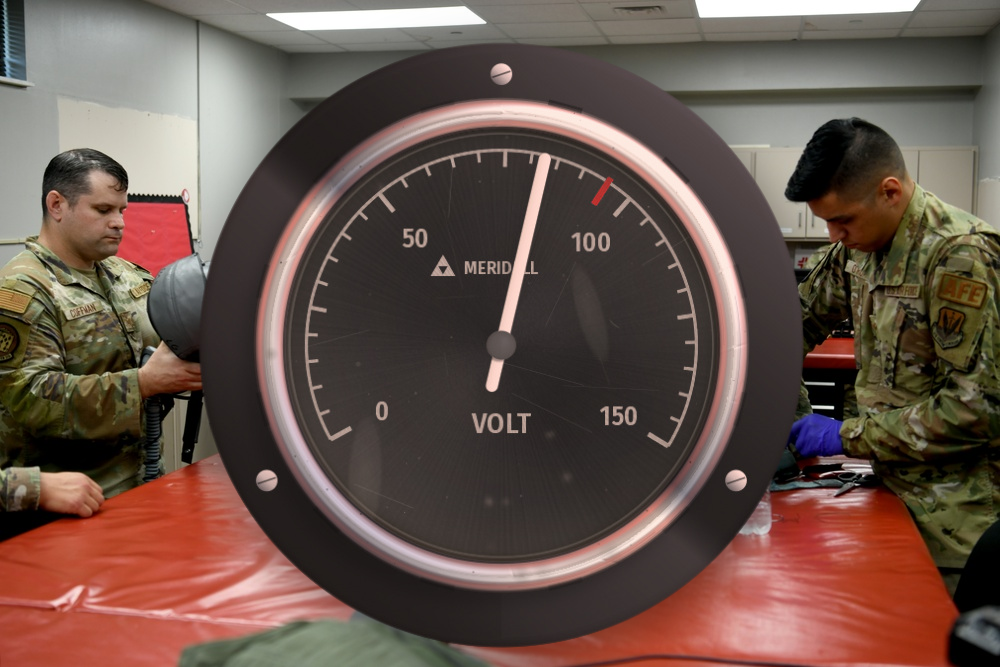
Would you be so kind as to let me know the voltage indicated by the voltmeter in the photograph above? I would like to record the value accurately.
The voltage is 82.5 V
